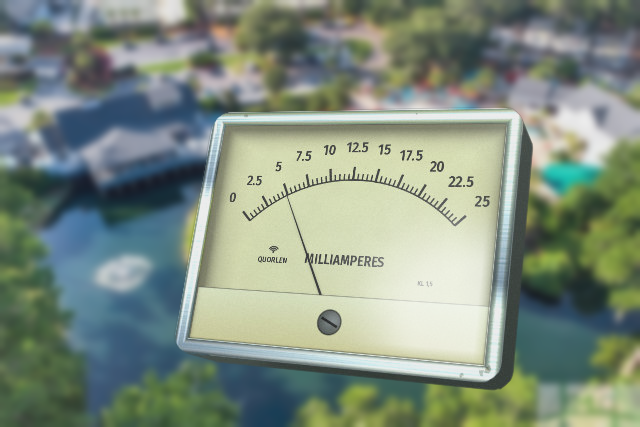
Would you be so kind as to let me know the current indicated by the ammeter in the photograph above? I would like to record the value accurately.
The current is 5 mA
